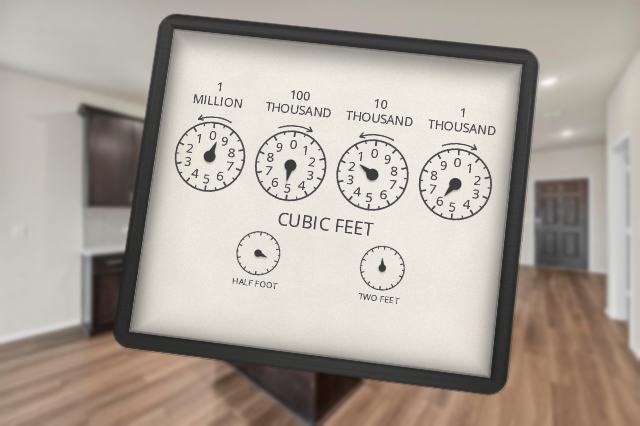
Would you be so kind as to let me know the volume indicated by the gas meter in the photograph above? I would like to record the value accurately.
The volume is 951600 ft³
